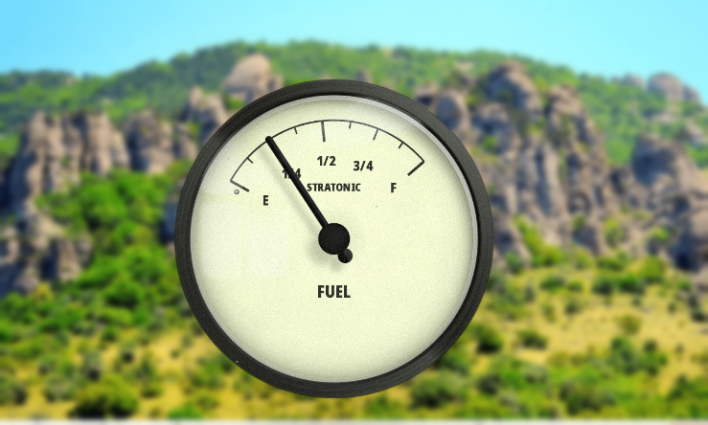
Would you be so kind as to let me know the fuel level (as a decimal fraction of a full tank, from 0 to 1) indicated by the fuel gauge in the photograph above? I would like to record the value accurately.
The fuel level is 0.25
